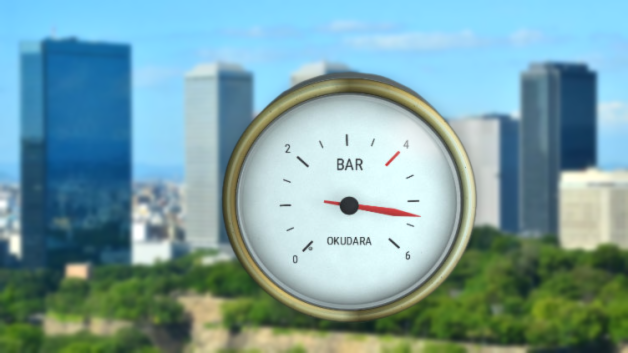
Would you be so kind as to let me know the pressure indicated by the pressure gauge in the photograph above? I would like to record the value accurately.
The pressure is 5.25 bar
